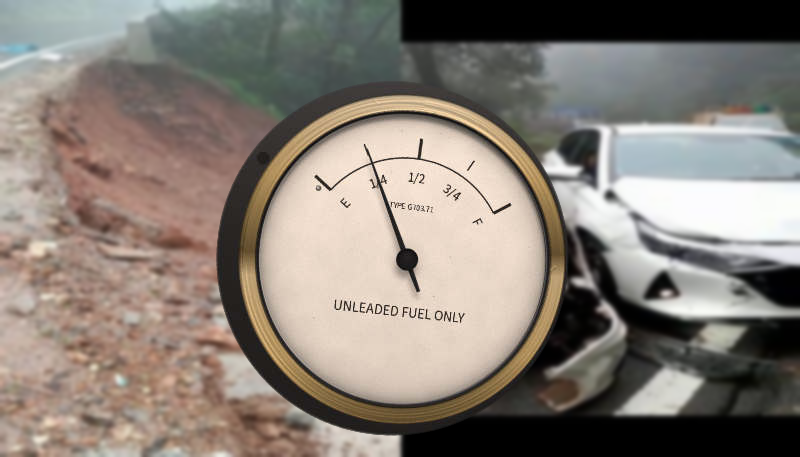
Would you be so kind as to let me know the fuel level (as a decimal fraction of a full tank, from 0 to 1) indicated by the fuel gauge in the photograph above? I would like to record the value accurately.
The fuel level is 0.25
